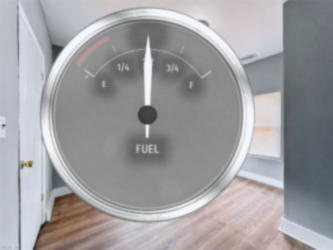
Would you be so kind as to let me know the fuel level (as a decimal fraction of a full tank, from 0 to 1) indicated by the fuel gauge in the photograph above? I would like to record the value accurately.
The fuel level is 0.5
